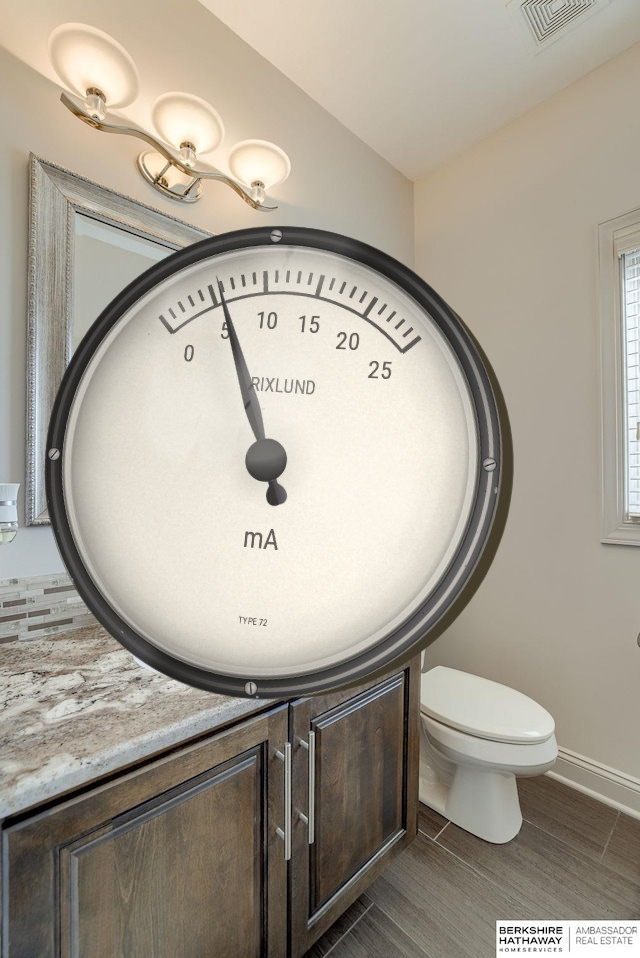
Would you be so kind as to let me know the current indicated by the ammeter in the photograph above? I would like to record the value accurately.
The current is 6 mA
